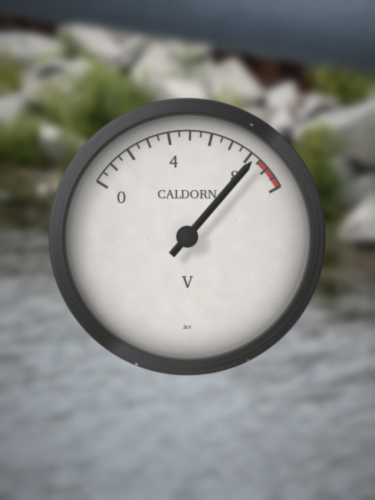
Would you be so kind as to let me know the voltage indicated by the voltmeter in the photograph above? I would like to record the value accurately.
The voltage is 8.25 V
